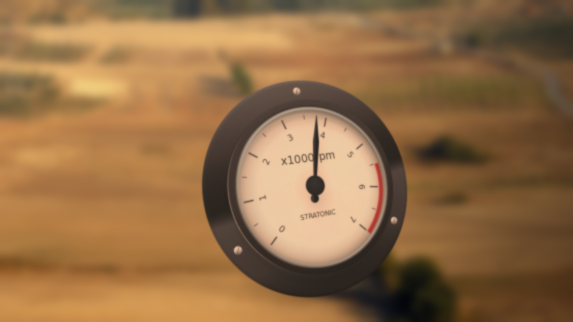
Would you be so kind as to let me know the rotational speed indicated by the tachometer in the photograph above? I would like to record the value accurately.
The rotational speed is 3750 rpm
